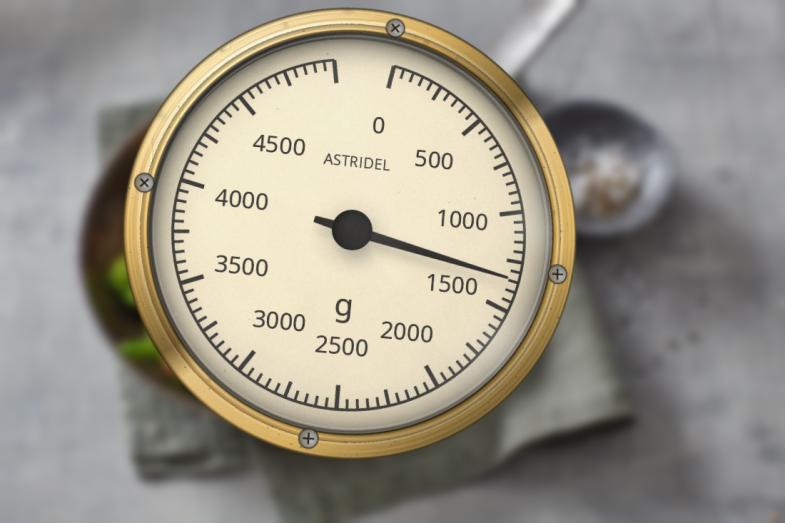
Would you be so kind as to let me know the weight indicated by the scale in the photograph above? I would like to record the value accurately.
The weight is 1350 g
